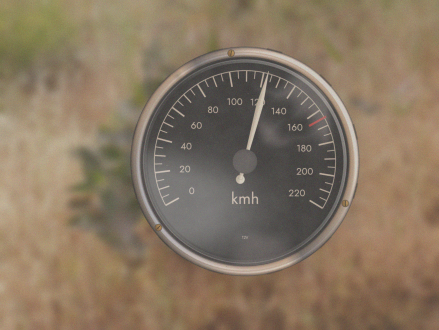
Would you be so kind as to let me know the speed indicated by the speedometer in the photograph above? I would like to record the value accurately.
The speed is 122.5 km/h
